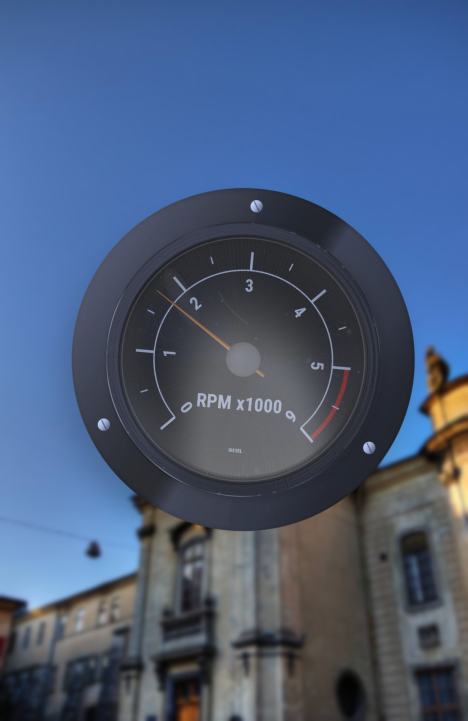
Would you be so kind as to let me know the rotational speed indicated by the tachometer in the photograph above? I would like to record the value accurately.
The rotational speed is 1750 rpm
